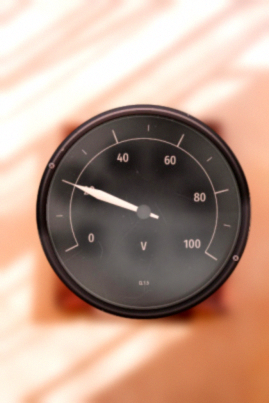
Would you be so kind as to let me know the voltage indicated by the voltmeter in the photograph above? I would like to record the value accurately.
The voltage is 20 V
